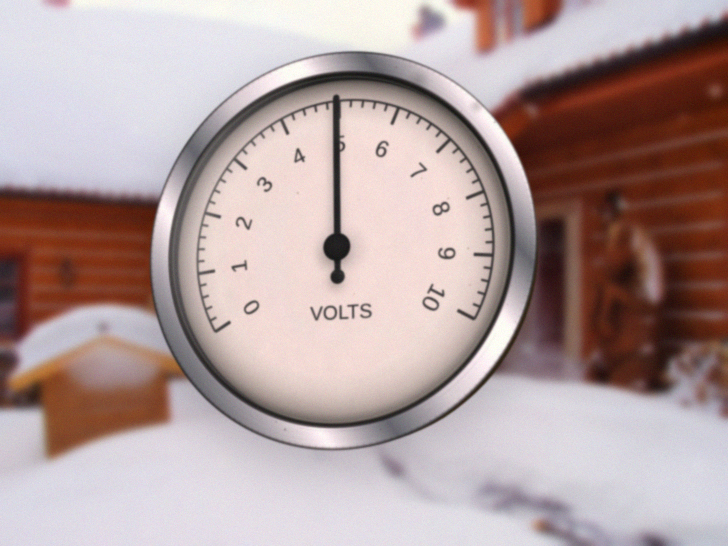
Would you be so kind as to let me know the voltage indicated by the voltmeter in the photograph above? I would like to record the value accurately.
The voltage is 5 V
